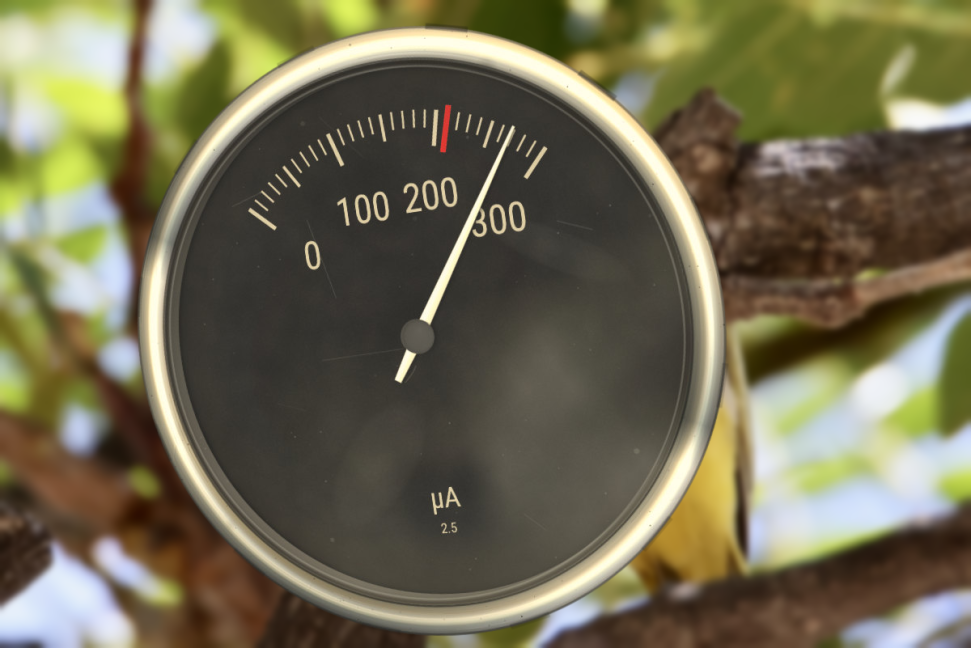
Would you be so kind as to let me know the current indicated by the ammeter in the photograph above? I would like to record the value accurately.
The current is 270 µA
